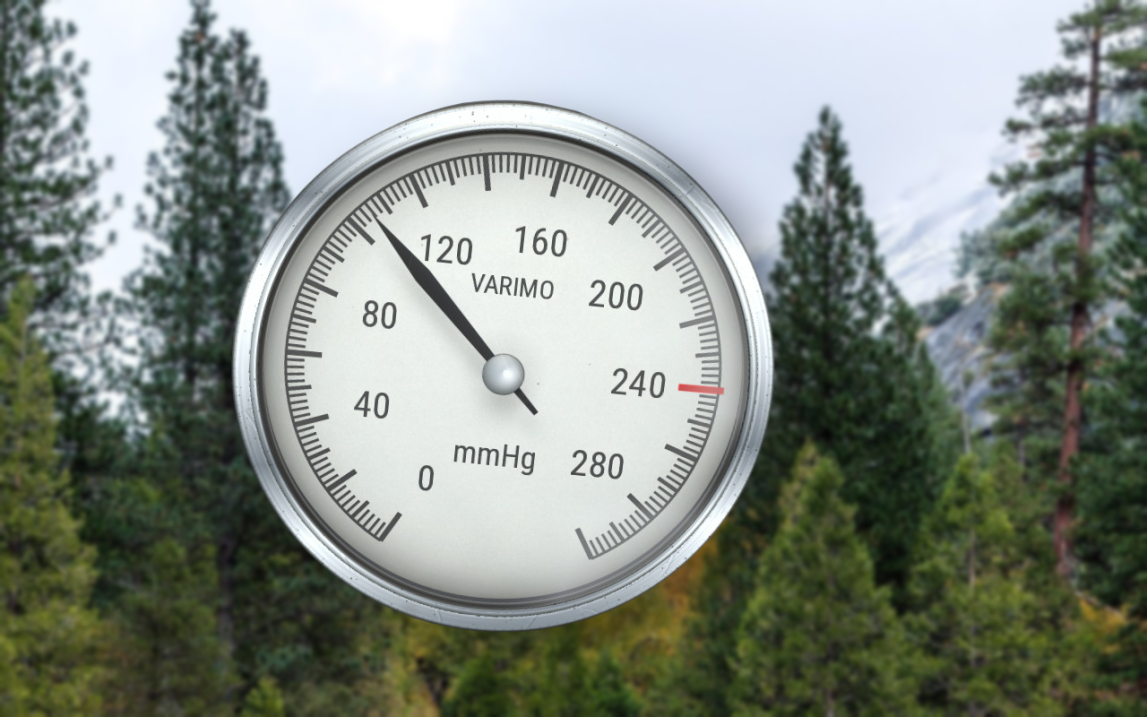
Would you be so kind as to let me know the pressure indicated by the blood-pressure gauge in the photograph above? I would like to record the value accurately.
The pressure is 106 mmHg
